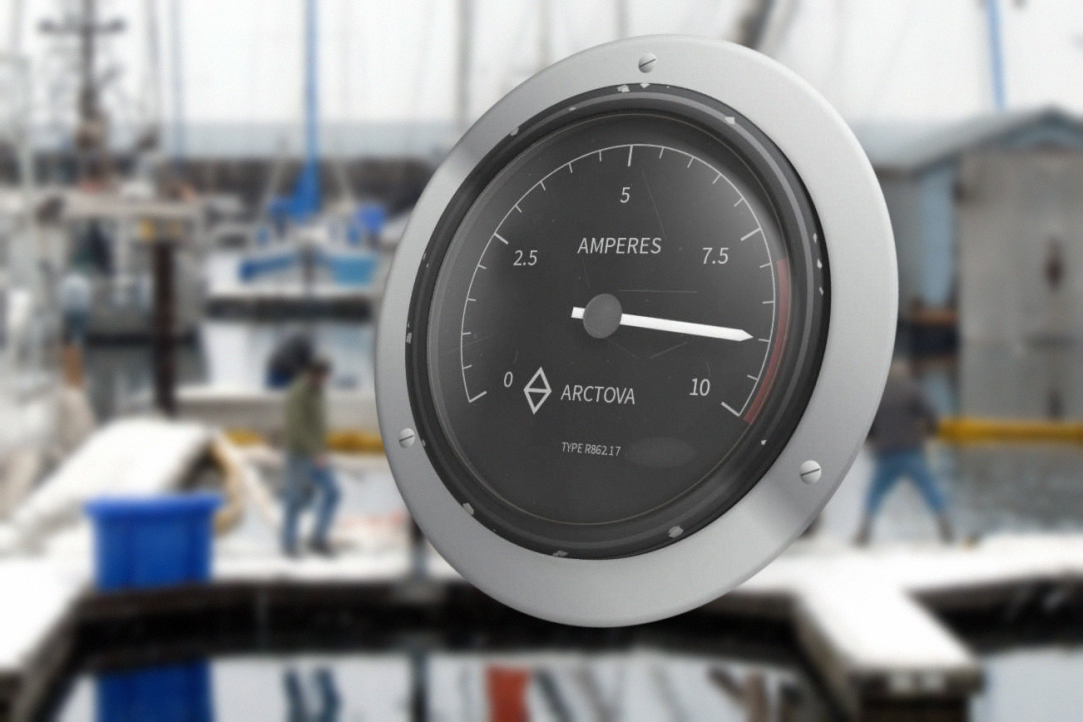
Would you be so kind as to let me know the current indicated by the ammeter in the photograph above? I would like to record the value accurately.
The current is 9 A
